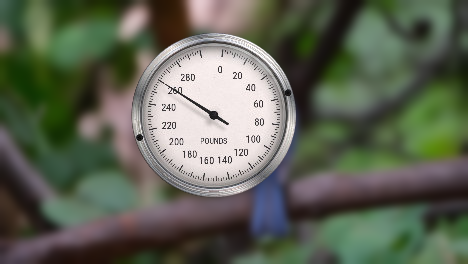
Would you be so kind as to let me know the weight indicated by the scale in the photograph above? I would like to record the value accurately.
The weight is 260 lb
